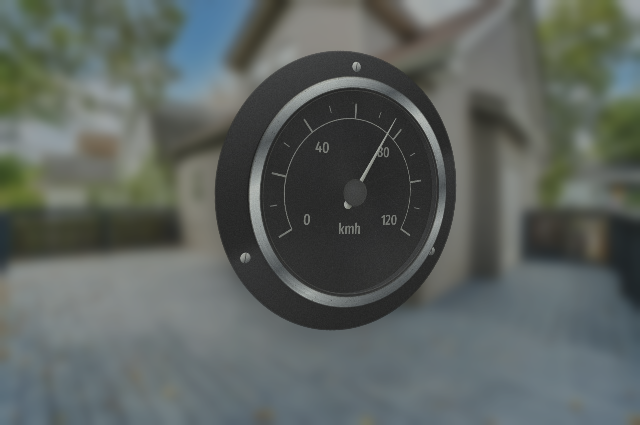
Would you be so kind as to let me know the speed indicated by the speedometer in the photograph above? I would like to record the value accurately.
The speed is 75 km/h
